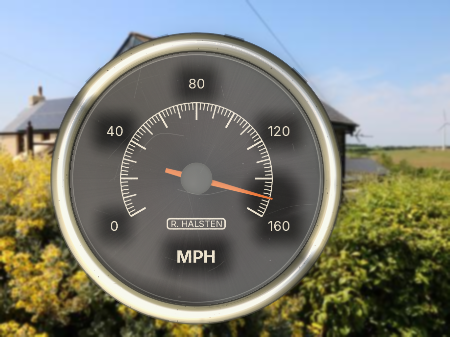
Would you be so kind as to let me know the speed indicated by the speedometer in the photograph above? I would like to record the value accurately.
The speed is 150 mph
